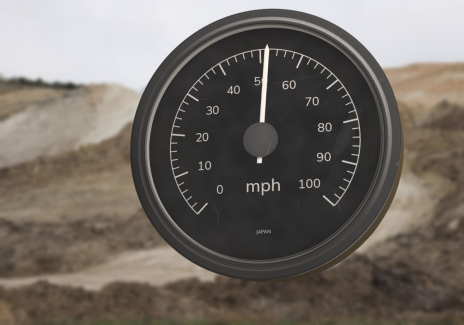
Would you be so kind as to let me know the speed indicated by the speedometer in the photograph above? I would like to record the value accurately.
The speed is 52 mph
